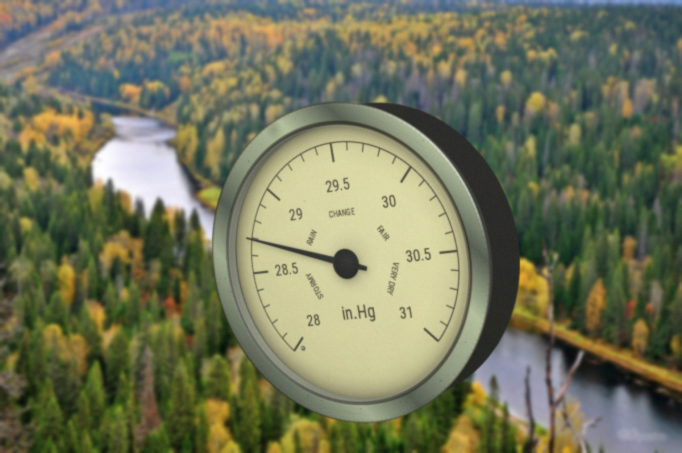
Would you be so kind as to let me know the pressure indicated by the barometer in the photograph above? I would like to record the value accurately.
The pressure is 28.7 inHg
